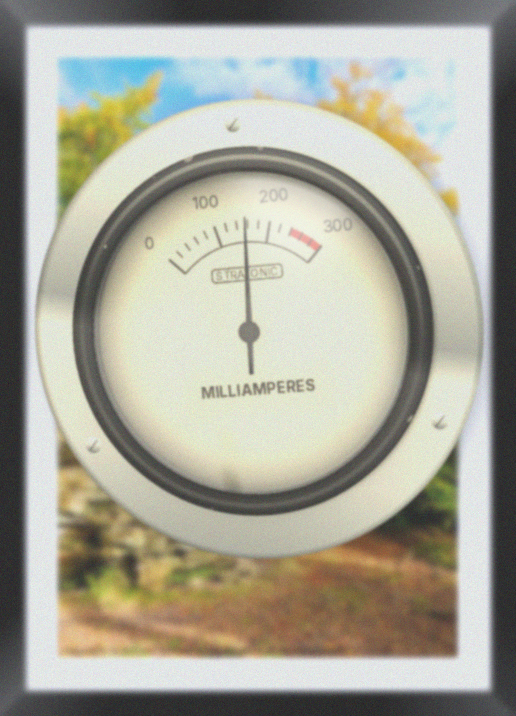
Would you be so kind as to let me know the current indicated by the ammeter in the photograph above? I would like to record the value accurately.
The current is 160 mA
